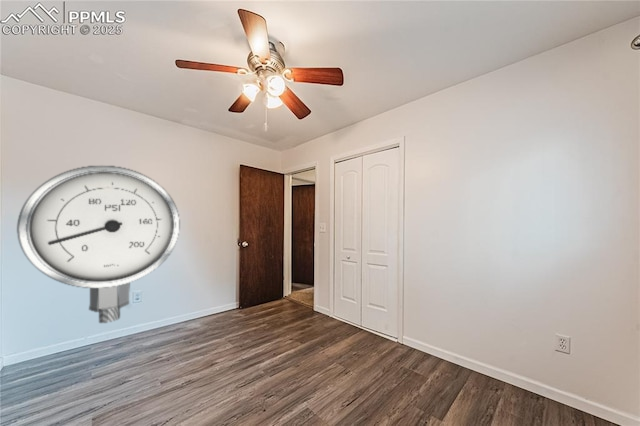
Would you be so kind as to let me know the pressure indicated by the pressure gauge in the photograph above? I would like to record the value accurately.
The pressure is 20 psi
